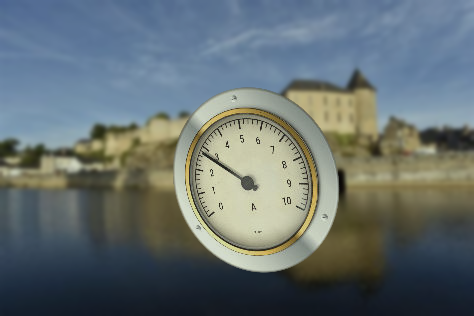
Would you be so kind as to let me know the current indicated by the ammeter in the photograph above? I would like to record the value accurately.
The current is 2.8 A
